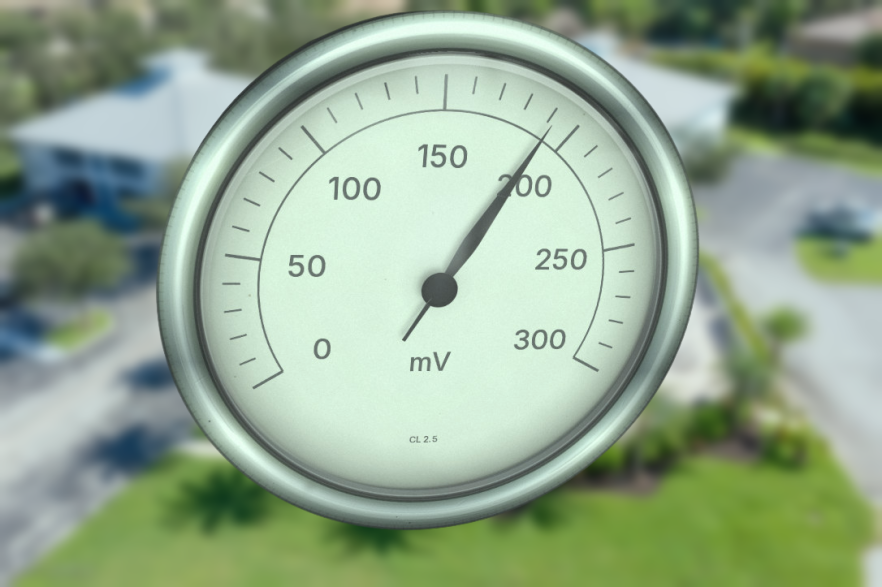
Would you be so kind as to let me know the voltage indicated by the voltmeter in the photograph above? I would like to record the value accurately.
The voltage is 190 mV
